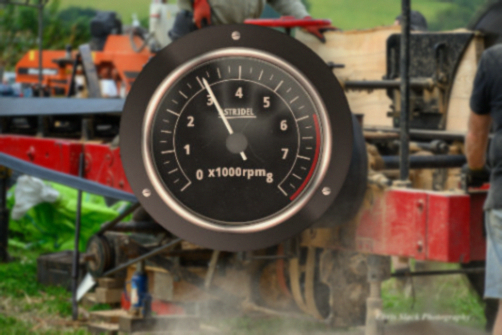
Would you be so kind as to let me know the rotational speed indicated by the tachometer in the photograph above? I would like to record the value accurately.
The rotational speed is 3125 rpm
